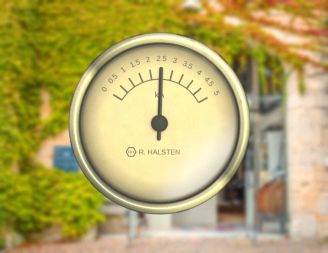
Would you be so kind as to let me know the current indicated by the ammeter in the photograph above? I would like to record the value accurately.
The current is 2.5 kA
